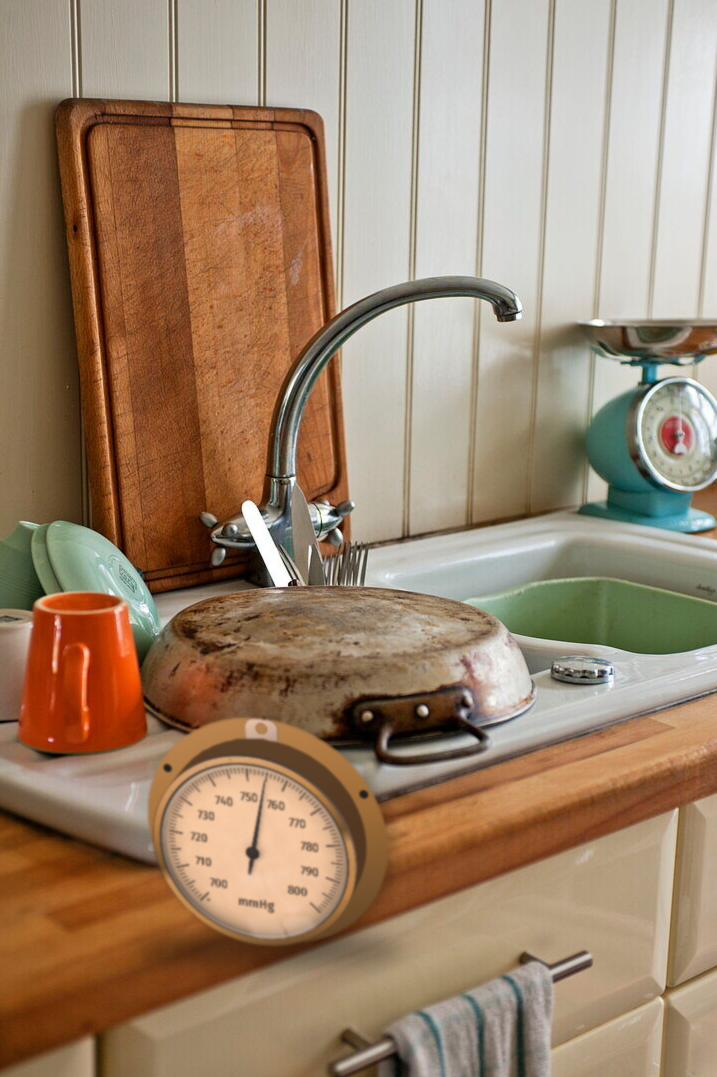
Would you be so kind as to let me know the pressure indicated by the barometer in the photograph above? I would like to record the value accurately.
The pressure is 755 mmHg
